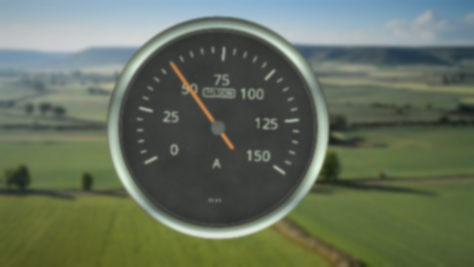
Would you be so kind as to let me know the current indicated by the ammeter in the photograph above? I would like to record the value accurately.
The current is 50 A
